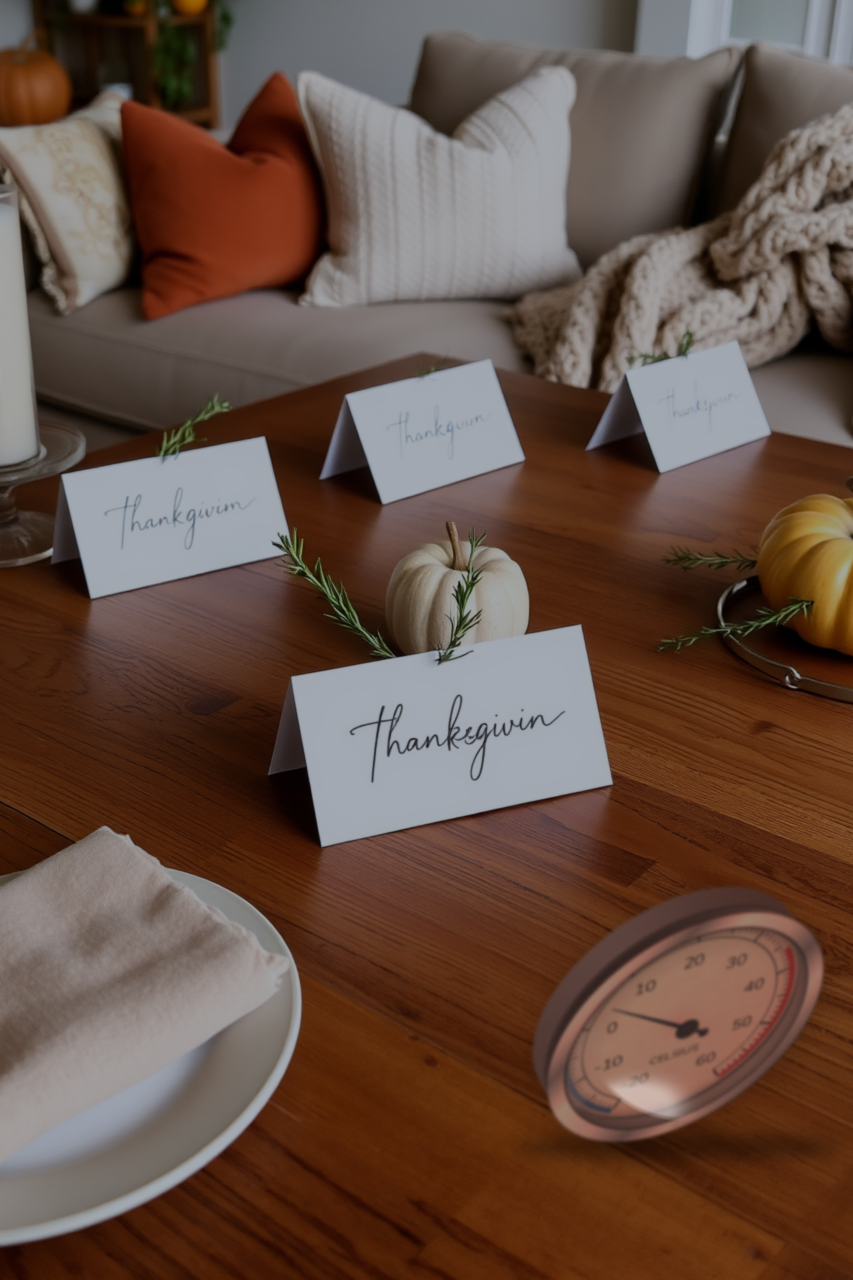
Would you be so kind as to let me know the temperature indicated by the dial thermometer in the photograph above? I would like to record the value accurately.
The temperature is 5 °C
